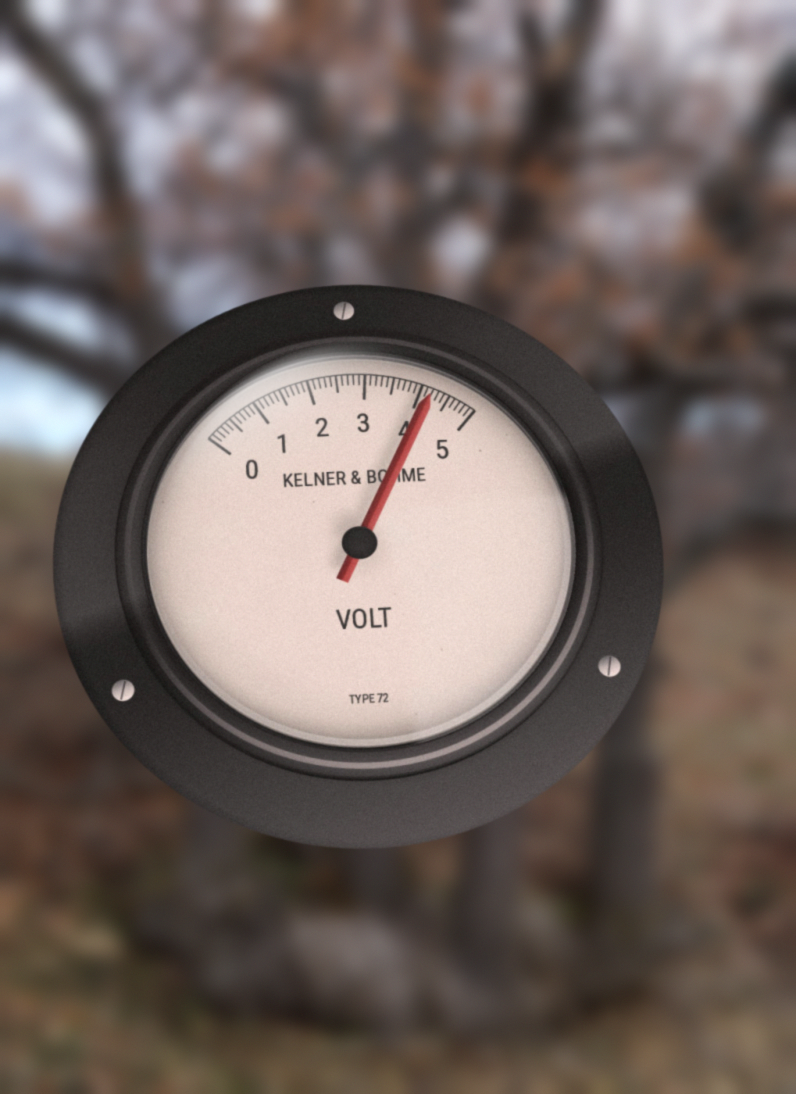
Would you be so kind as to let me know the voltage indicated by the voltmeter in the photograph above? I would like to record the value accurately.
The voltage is 4.2 V
